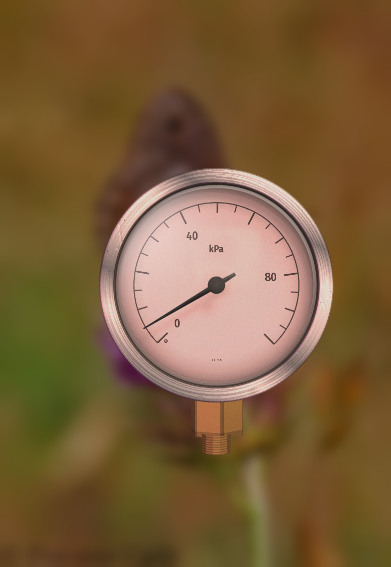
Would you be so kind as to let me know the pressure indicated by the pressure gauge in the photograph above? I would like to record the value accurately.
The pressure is 5 kPa
